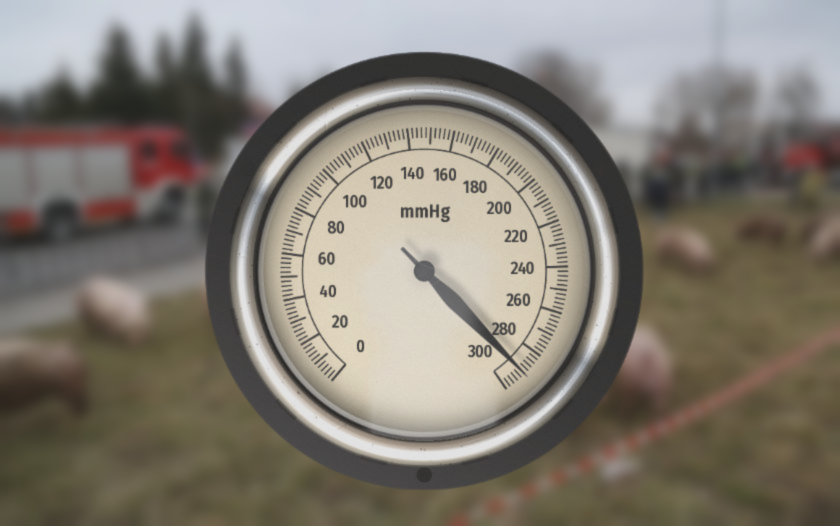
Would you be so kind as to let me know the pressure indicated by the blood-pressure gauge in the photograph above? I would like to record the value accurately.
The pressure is 290 mmHg
